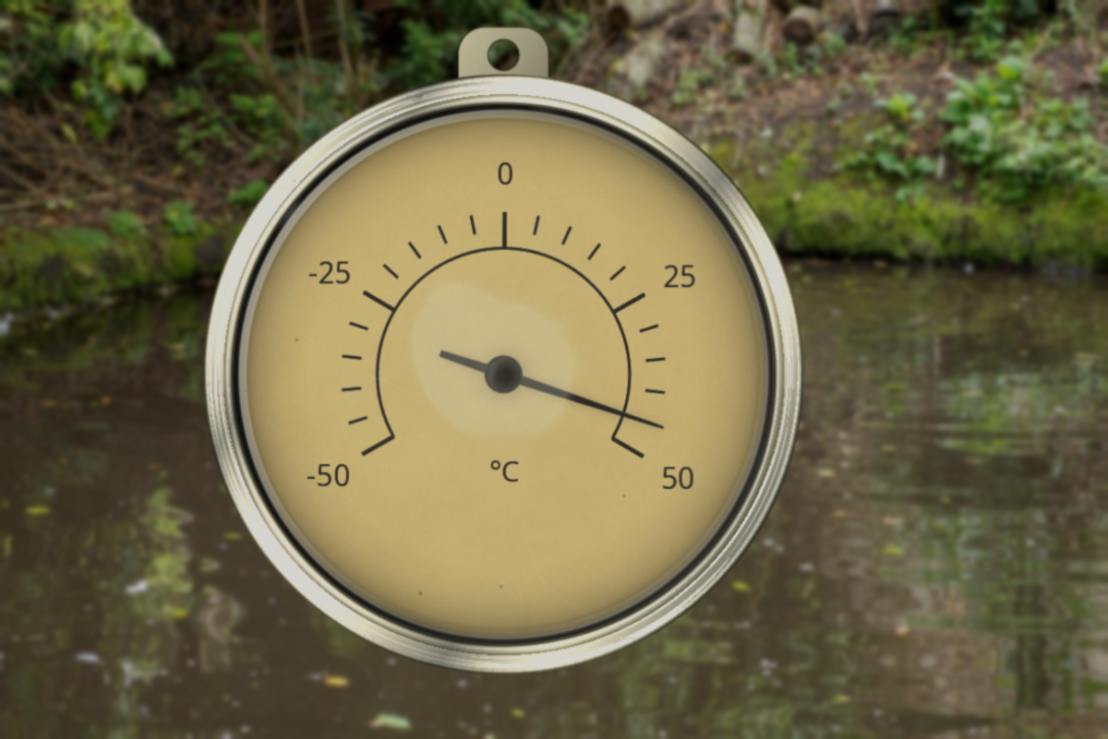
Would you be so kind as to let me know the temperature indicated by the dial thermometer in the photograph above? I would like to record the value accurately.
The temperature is 45 °C
